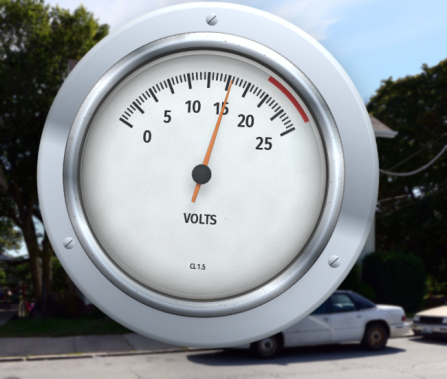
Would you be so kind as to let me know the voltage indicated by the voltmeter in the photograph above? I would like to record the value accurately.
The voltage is 15.5 V
